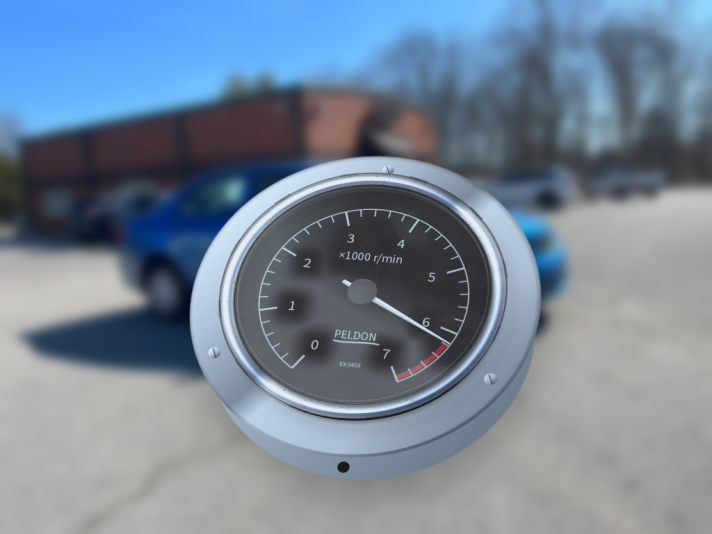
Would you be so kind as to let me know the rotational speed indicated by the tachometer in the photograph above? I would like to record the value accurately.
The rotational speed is 6200 rpm
